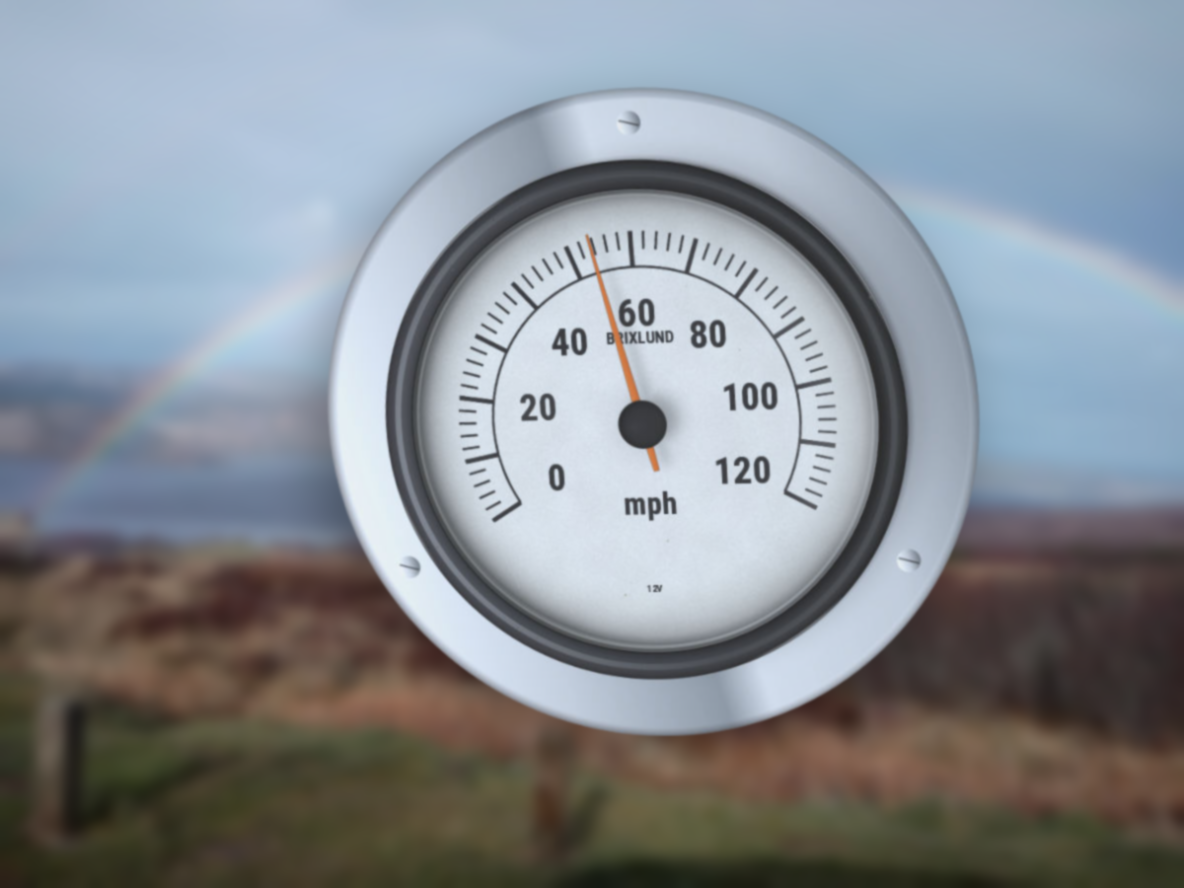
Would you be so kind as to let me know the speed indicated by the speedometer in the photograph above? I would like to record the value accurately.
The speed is 54 mph
